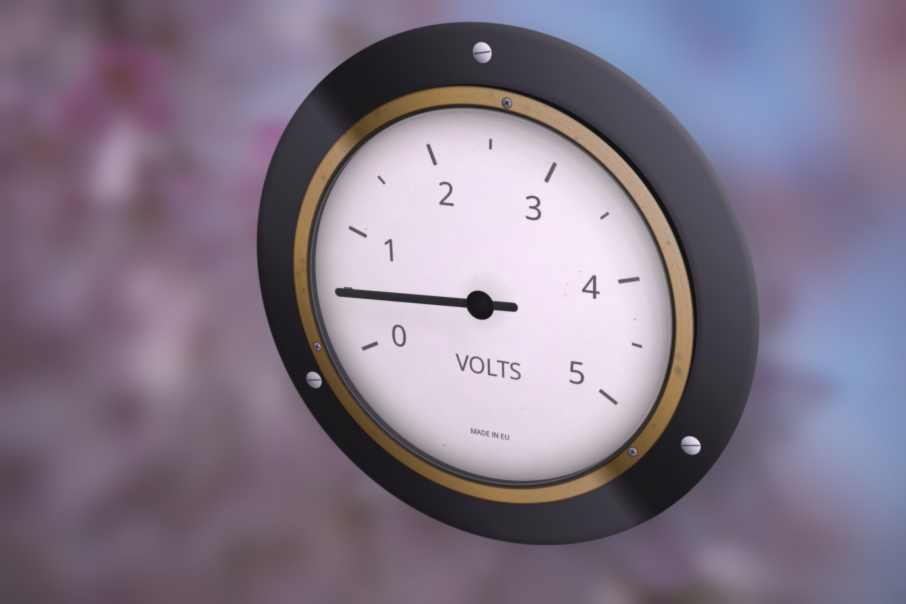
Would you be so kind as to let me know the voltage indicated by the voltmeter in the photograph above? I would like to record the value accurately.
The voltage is 0.5 V
